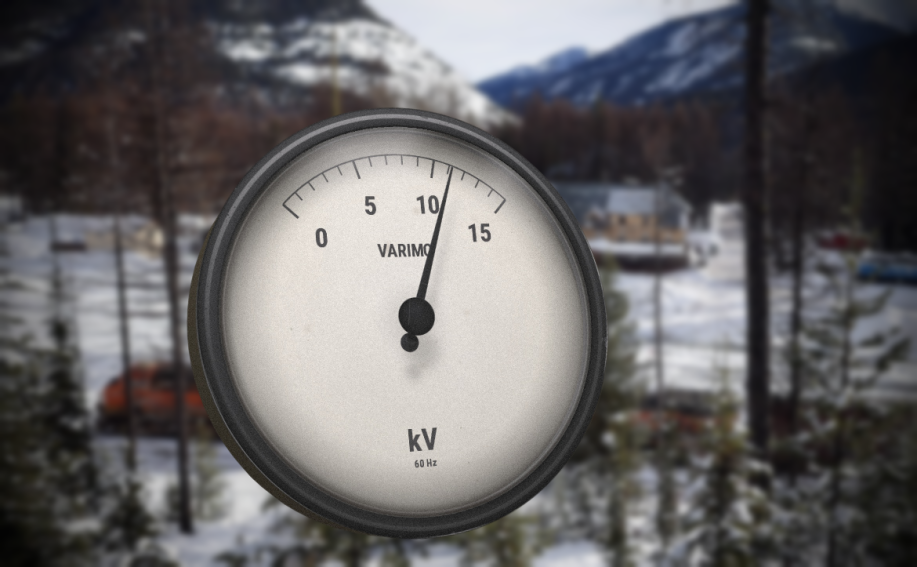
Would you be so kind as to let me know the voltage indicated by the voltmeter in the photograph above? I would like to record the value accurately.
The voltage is 11 kV
